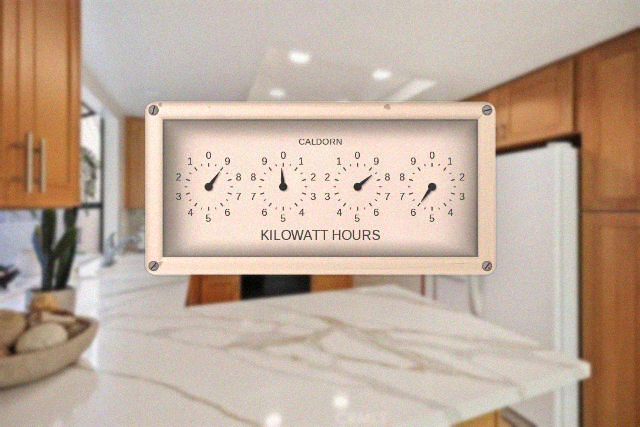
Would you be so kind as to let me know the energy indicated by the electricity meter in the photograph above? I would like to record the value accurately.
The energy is 8986 kWh
